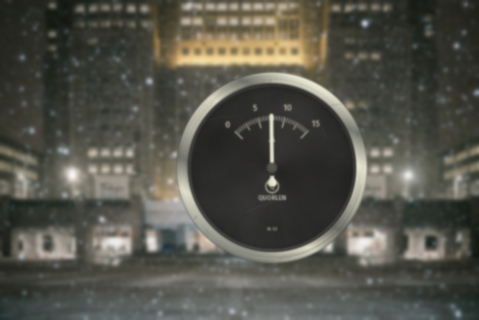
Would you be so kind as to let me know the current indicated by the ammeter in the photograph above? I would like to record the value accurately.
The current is 7.5 A
